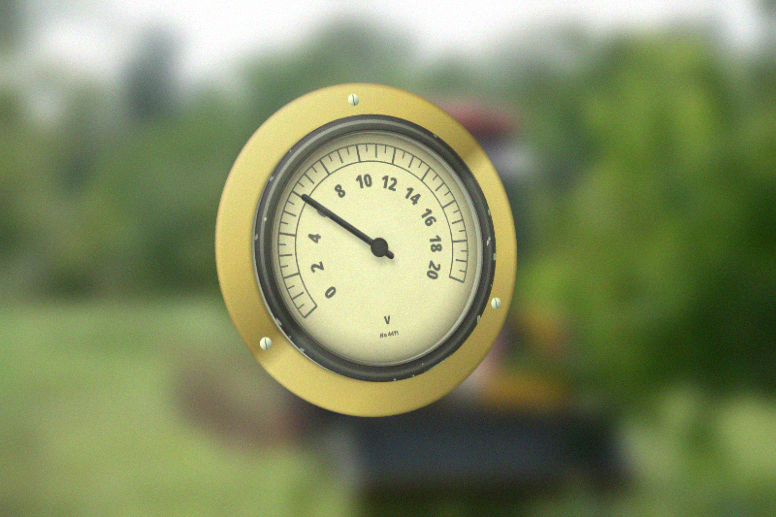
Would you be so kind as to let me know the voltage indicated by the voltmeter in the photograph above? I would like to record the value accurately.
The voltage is 6 V
